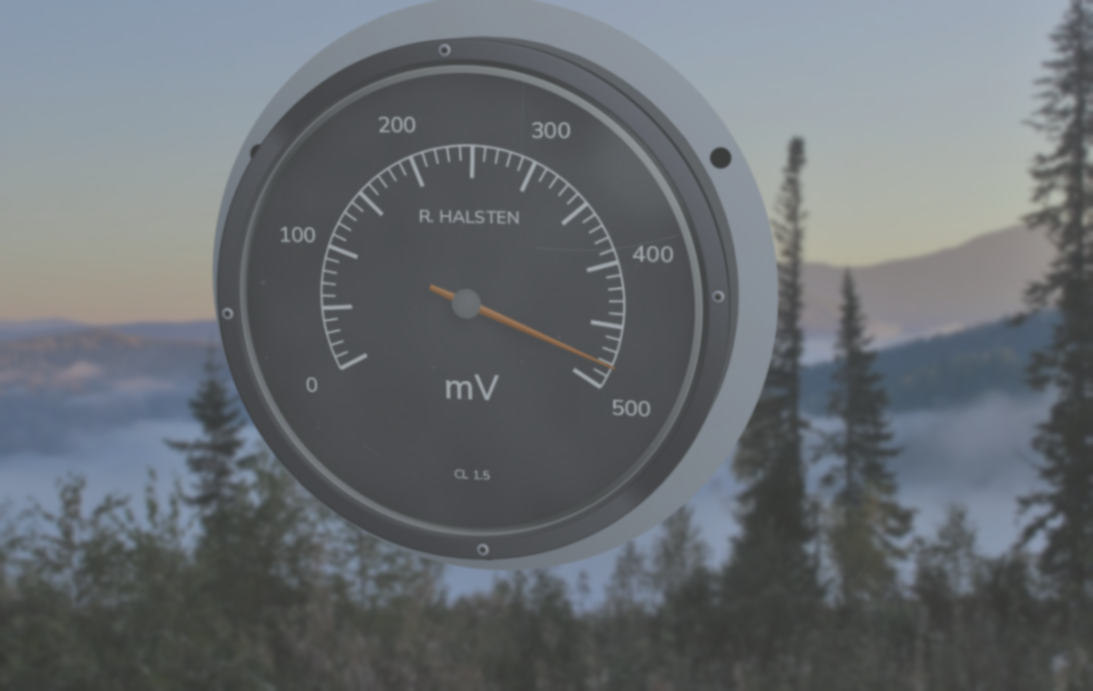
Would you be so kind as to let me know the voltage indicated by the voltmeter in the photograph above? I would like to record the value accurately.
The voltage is 480 mV
